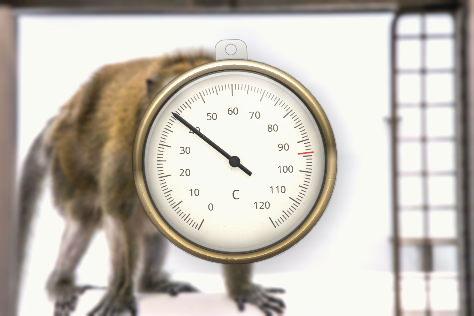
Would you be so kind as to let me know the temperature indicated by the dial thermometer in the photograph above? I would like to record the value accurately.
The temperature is 40 °C
